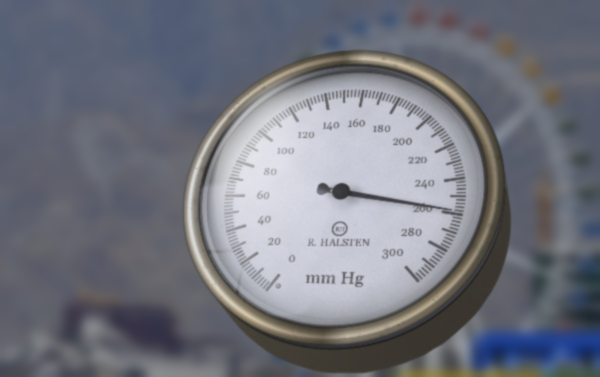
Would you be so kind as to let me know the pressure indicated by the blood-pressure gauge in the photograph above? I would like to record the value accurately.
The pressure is 260 mmHg
